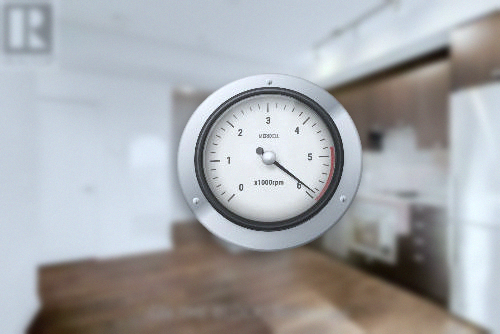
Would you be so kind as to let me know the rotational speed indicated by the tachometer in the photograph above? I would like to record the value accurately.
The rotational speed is 5900 rpm
